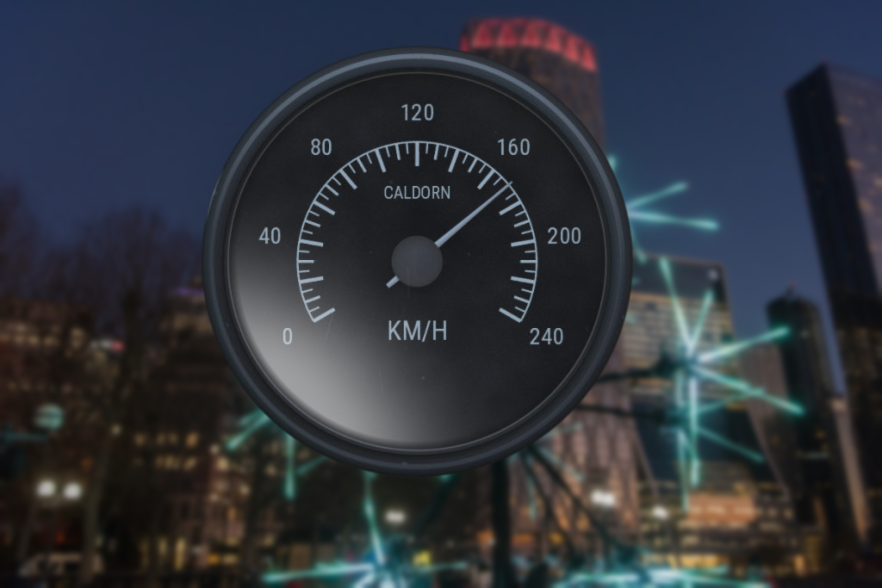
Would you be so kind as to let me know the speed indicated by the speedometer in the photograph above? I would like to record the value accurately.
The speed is 170 km/h
